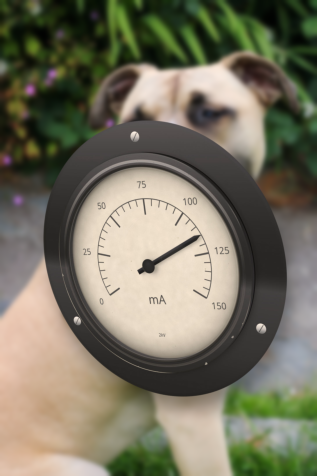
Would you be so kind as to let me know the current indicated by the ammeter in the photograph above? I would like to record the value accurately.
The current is 115 mA
